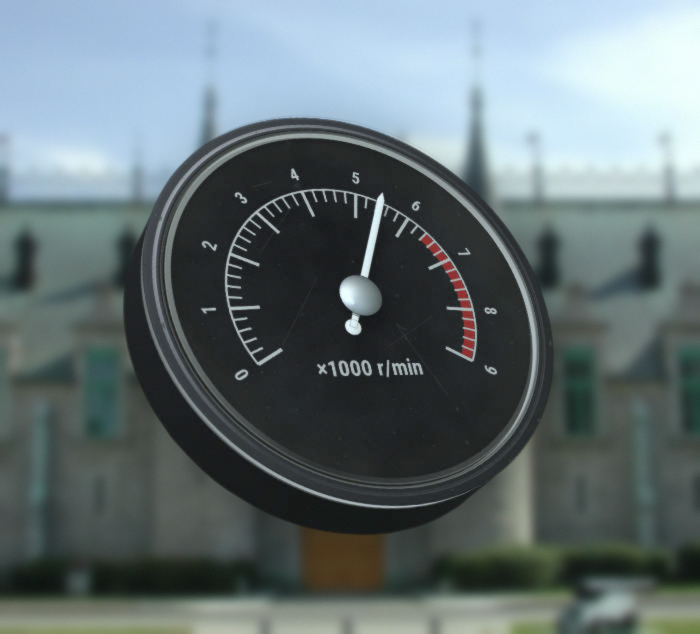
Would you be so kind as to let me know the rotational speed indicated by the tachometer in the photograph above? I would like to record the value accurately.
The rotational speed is 5400 rpm
